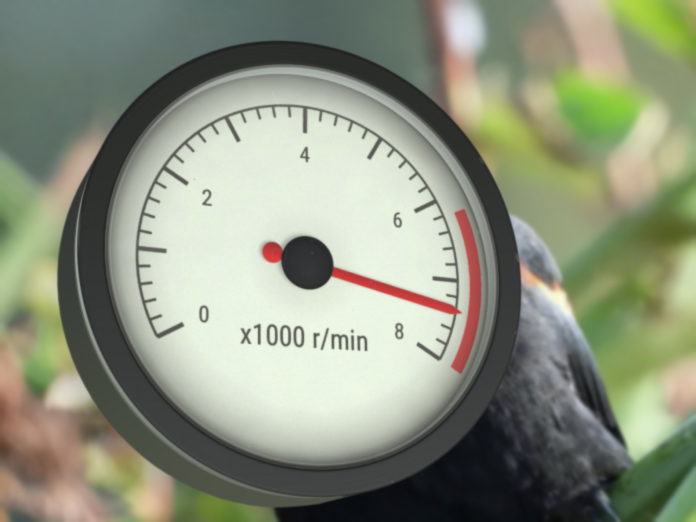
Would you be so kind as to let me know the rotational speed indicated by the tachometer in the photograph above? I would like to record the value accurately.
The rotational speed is 7400 rpm
